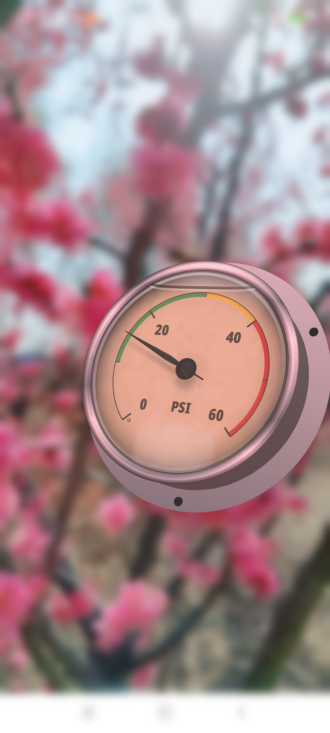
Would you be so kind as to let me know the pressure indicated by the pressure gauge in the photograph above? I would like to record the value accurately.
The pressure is 15 psi
